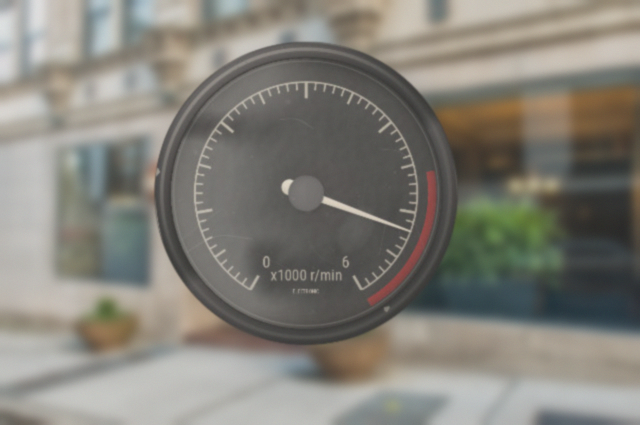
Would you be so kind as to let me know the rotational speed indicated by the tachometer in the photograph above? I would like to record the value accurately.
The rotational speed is 5200 rpm
